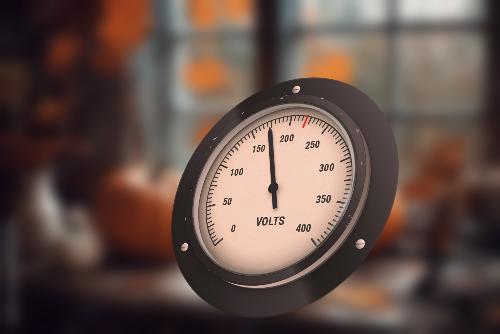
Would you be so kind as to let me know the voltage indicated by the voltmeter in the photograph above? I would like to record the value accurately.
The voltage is 175 V
